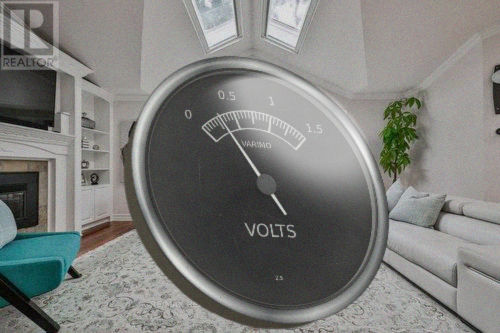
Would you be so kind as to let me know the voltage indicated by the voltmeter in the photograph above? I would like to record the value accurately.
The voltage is 0.25 V
